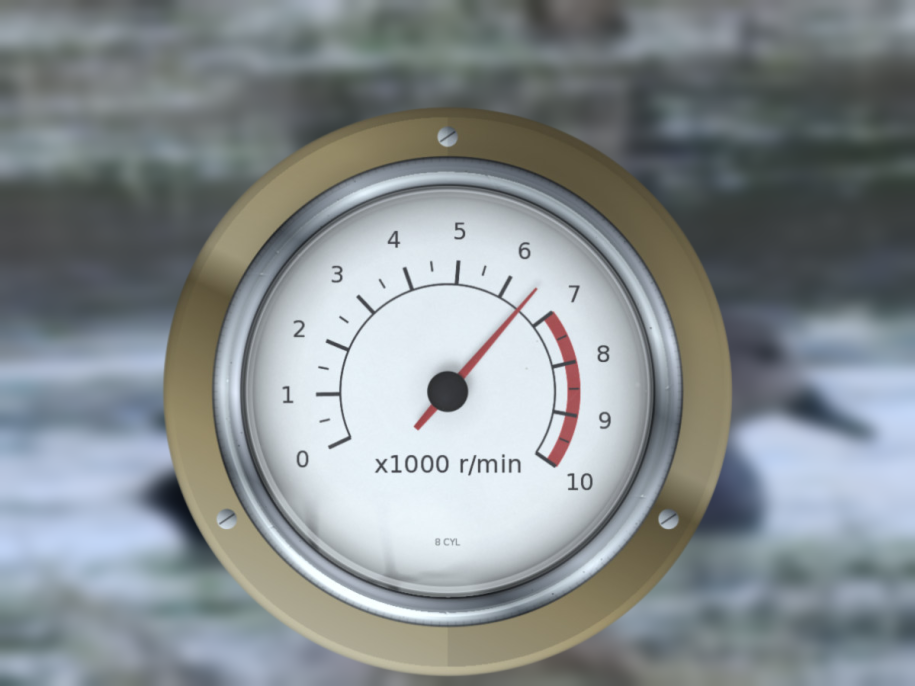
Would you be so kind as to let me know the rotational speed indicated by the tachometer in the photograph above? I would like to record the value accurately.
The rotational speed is 6500 rpm
